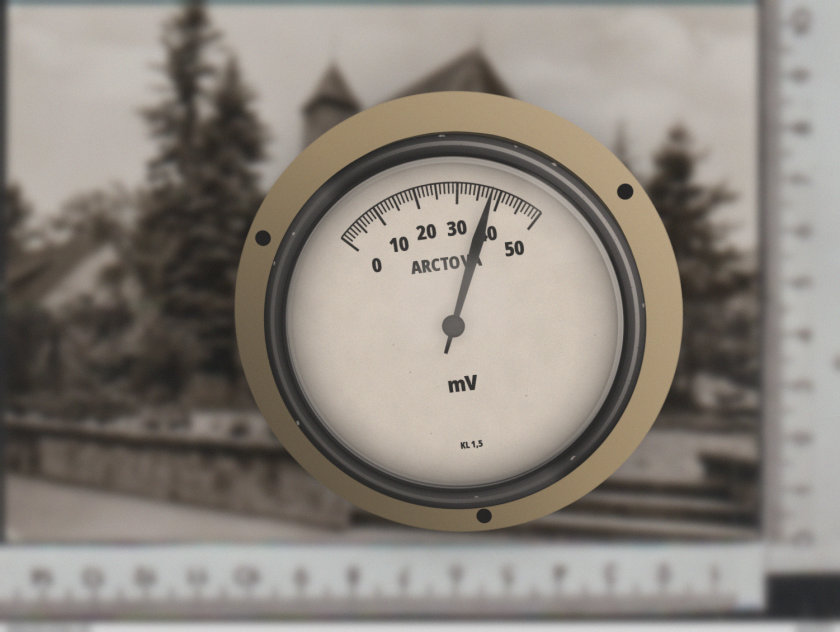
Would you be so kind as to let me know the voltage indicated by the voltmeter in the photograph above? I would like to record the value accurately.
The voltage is 38 mV
